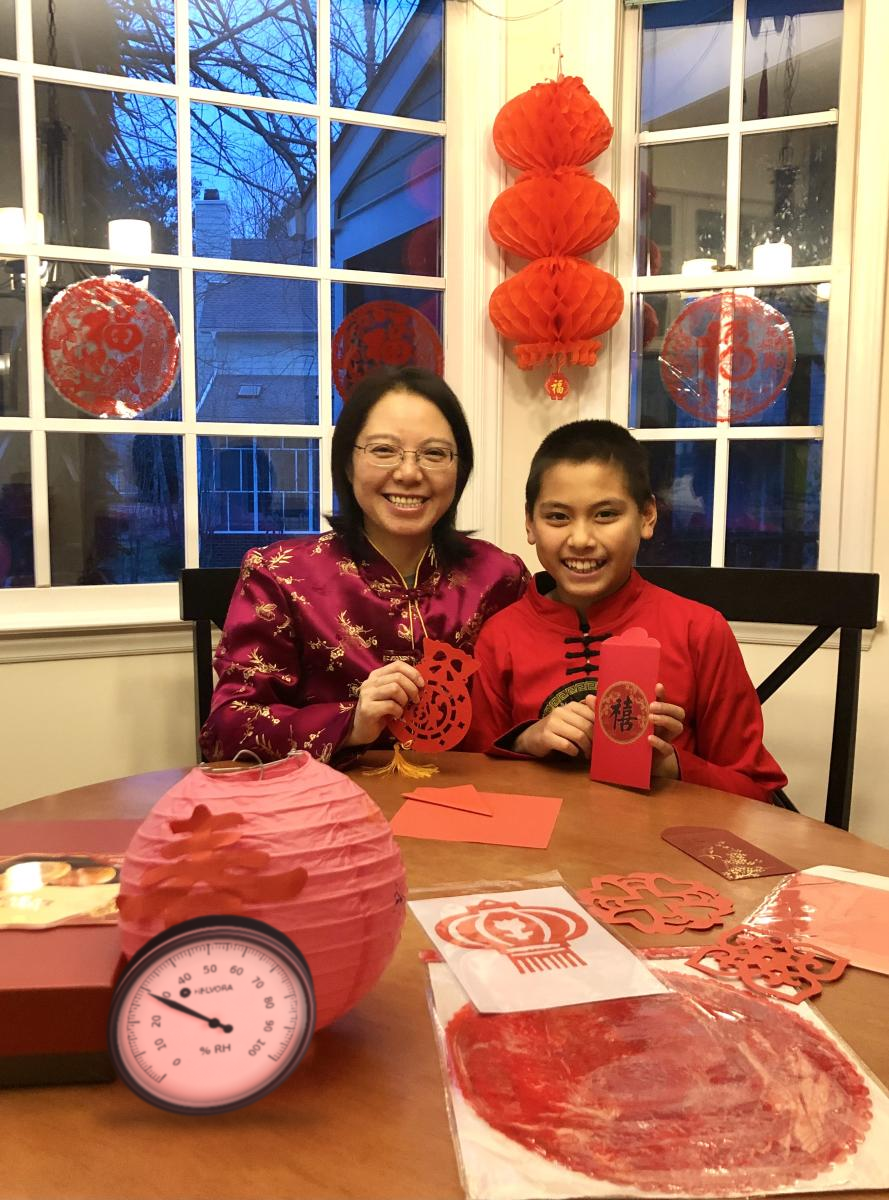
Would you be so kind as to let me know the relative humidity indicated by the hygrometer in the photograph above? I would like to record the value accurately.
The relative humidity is 30 %
